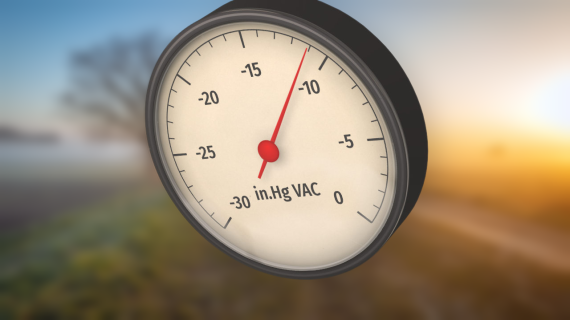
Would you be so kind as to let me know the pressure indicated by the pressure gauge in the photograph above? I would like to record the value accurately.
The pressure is -11 inHg
